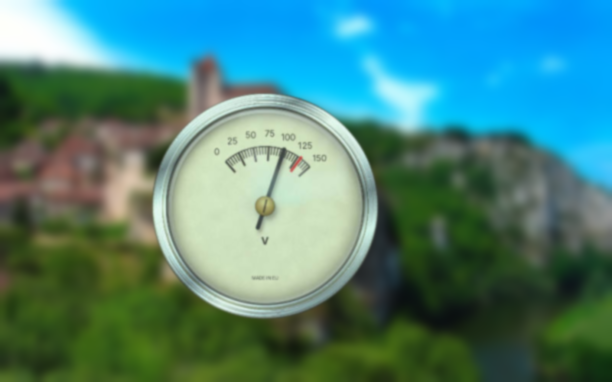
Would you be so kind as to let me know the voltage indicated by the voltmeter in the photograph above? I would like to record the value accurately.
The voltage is 100 V
